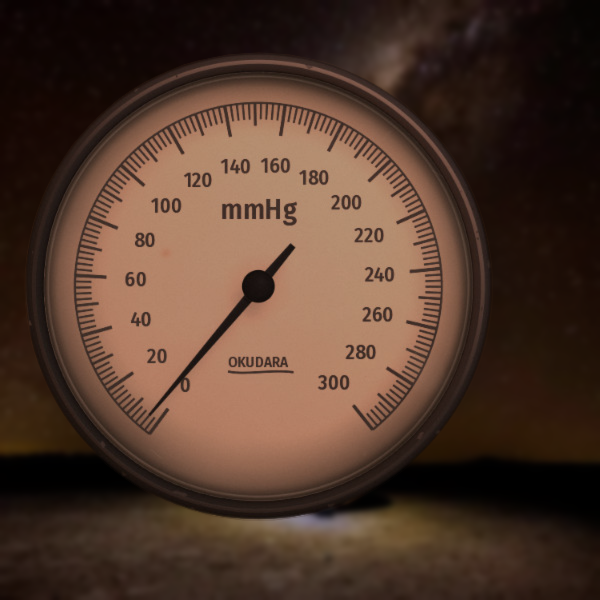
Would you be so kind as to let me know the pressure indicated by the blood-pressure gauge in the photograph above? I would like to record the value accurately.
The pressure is 4 mmHg
